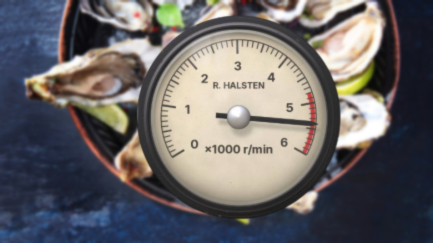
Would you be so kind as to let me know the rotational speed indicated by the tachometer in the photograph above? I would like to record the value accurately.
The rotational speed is 5400 rpm
